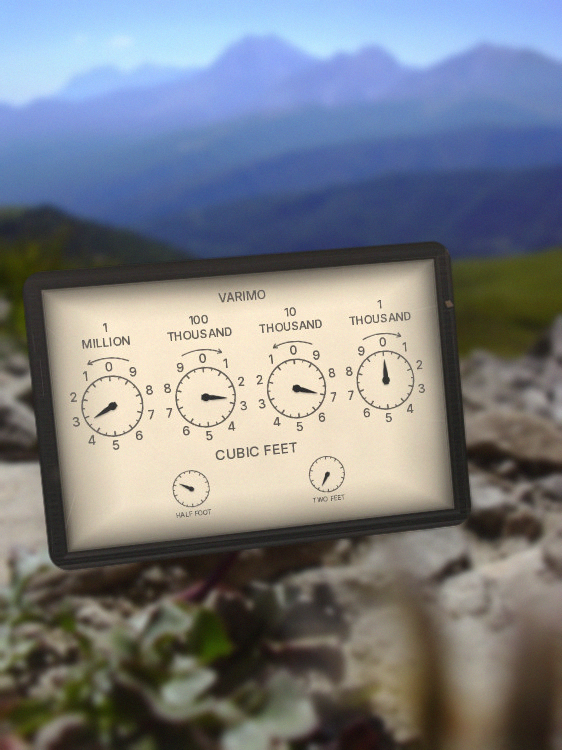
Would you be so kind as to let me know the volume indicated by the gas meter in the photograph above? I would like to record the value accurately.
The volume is 327000 ft³
